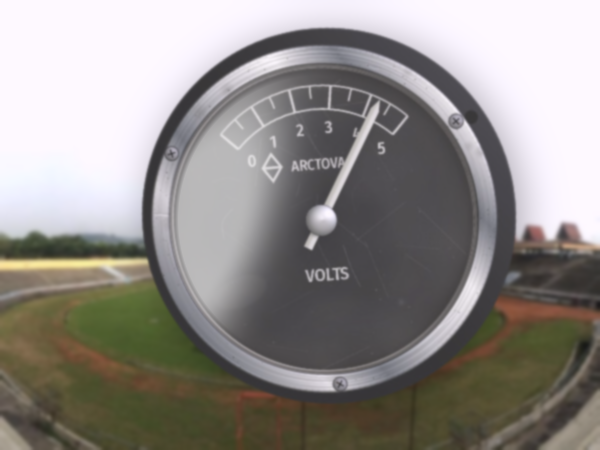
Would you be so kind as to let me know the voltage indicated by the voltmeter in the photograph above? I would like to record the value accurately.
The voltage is 4.25 V
